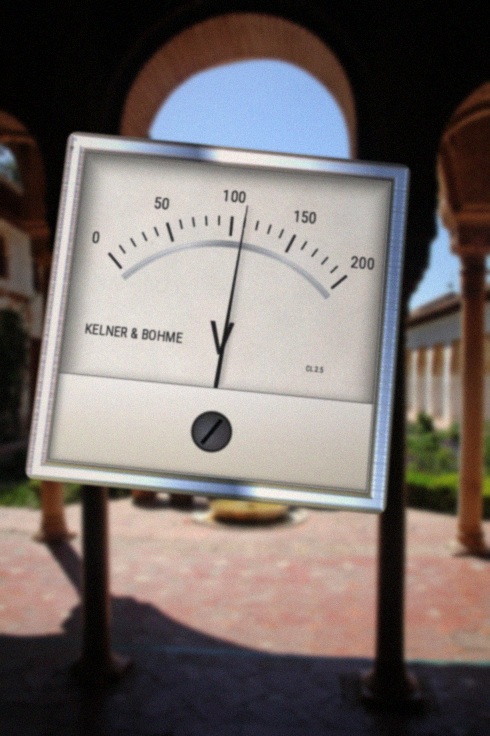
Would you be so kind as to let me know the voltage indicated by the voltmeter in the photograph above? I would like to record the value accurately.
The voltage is 110 V
